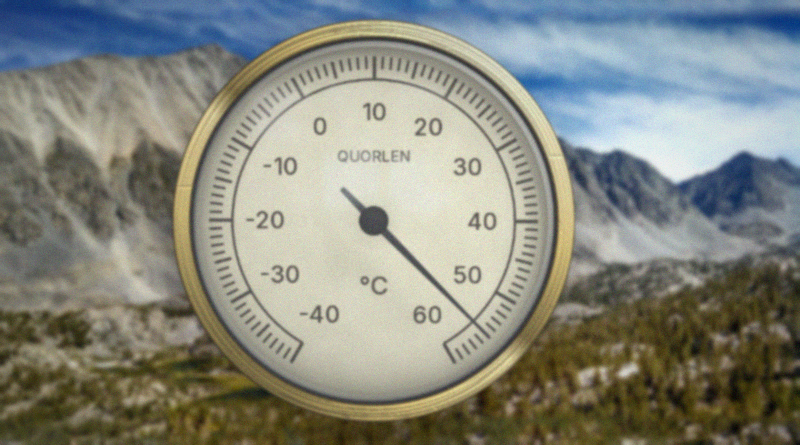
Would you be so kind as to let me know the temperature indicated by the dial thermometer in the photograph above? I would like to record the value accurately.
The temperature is 55 °C
